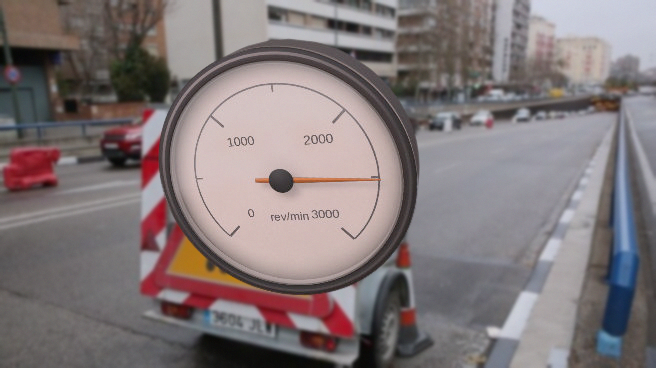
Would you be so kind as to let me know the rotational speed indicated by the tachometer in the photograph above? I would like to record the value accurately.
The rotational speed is 2500 rpm
